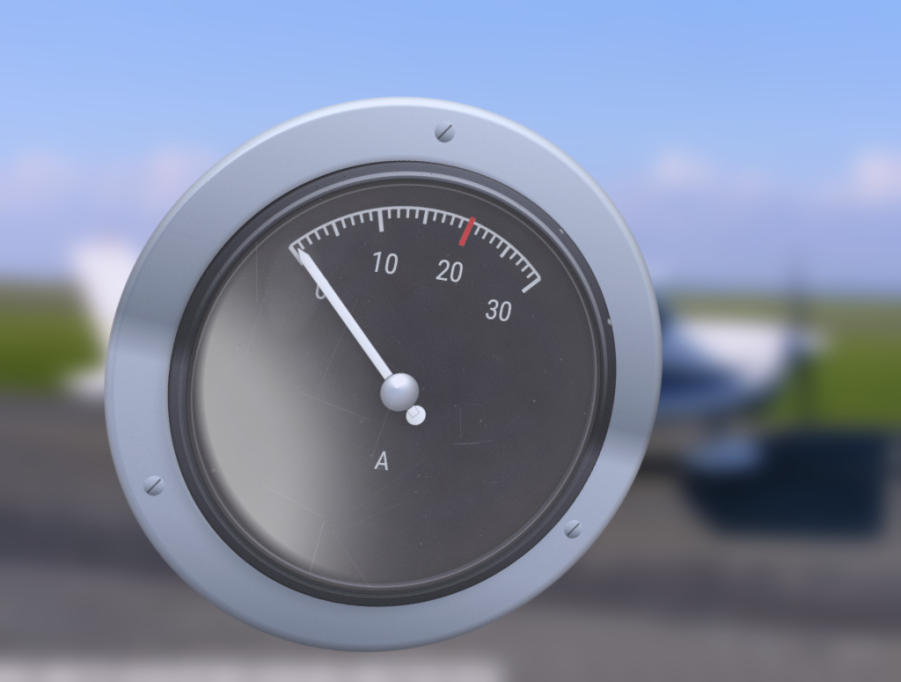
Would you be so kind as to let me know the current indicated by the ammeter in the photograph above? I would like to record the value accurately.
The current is 0.5 A
